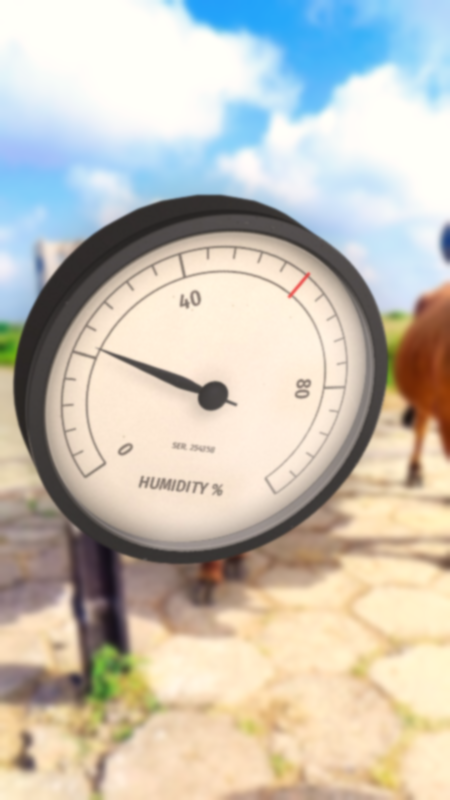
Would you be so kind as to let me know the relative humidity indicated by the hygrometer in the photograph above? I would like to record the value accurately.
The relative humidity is 22 %
